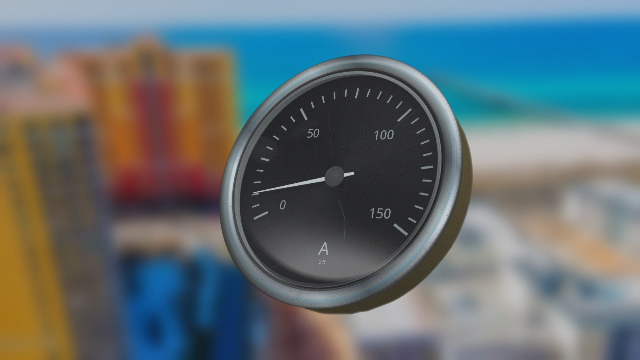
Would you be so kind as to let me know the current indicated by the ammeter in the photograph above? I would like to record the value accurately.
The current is 10 A
